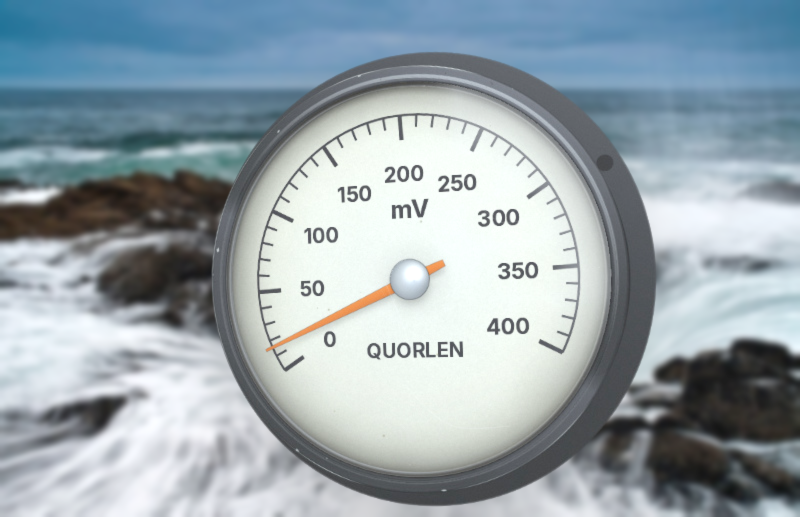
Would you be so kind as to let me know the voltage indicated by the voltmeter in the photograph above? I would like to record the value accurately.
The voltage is 15 mV
